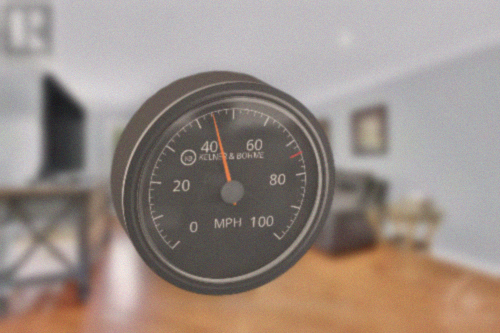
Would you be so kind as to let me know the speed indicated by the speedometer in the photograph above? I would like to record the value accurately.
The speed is 44 mph
